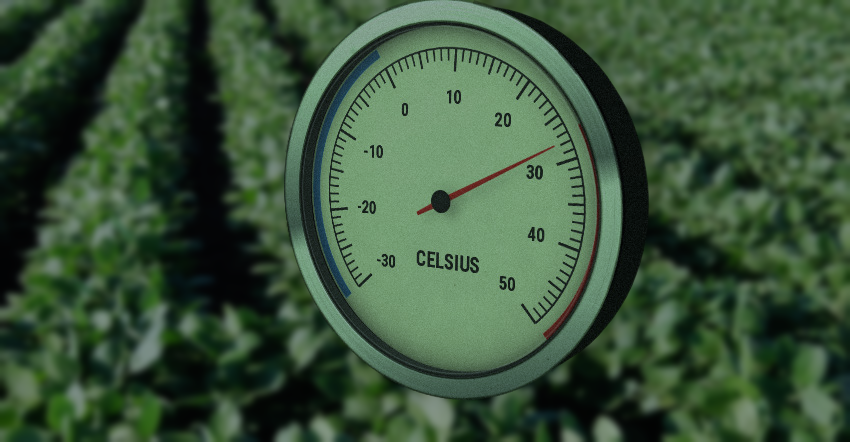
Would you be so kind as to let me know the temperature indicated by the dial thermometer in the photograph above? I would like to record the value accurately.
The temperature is 28 °C
